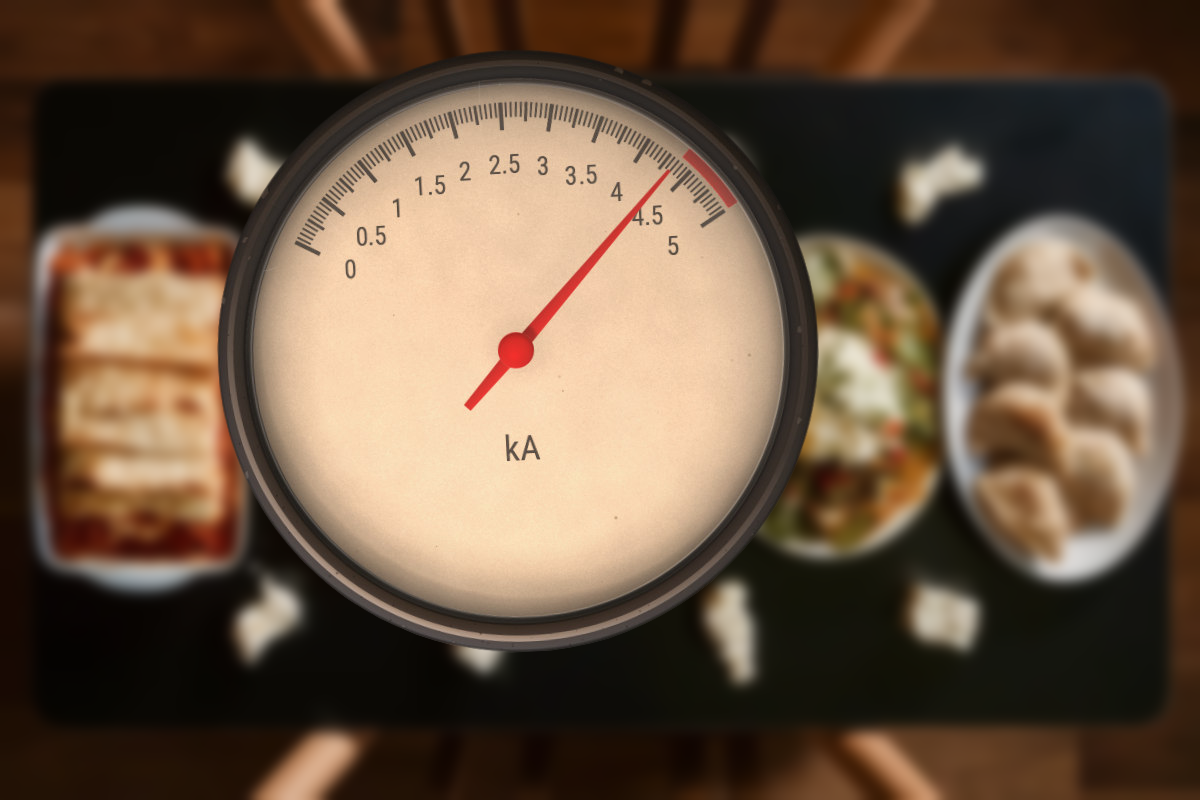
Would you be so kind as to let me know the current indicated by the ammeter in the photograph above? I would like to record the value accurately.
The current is 4.35 kA
